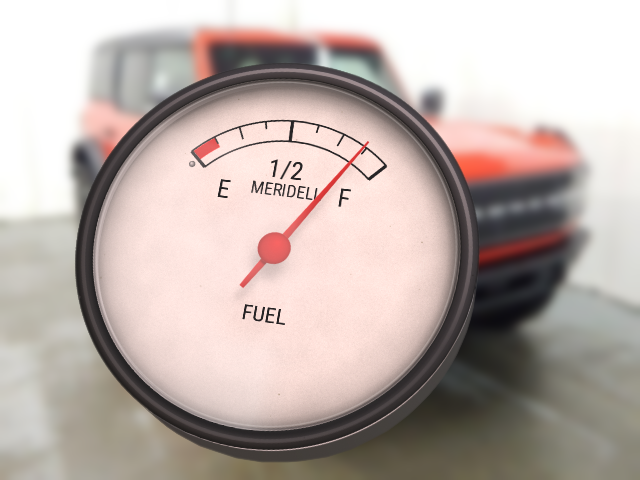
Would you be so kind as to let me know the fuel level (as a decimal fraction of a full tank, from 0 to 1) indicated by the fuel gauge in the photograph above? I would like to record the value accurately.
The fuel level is 0.875
